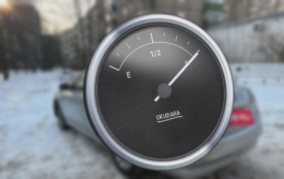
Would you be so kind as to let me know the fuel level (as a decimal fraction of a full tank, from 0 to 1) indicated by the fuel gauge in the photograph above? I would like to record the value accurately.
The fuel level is 1
